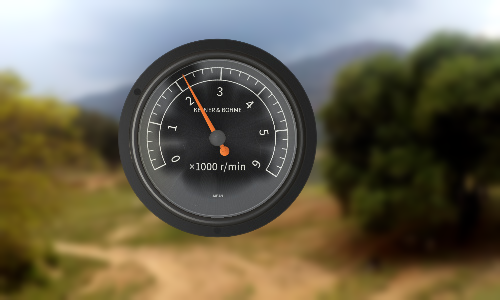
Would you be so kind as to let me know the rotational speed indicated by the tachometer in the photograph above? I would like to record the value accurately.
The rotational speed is 2200 rpm
